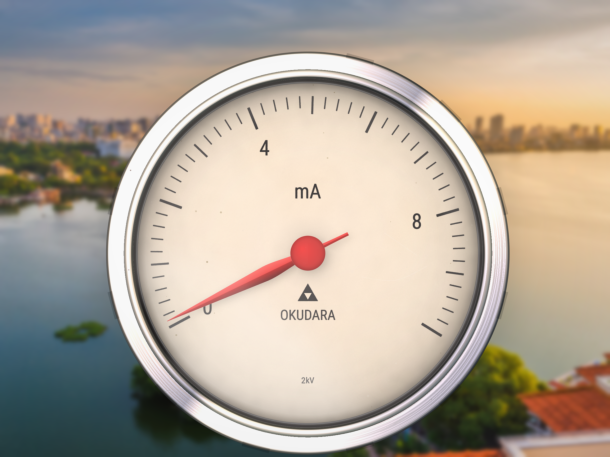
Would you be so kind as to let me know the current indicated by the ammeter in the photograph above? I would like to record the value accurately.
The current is 0.1 mA
